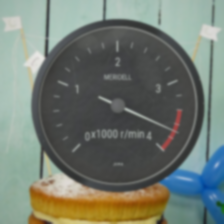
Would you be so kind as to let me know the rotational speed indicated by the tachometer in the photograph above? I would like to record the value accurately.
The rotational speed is 3700 rpm
